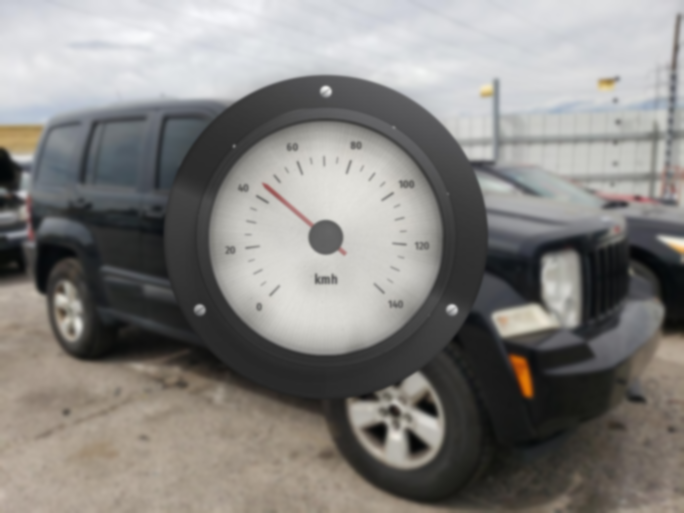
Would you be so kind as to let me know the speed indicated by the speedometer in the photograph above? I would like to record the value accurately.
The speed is 45 km/h
